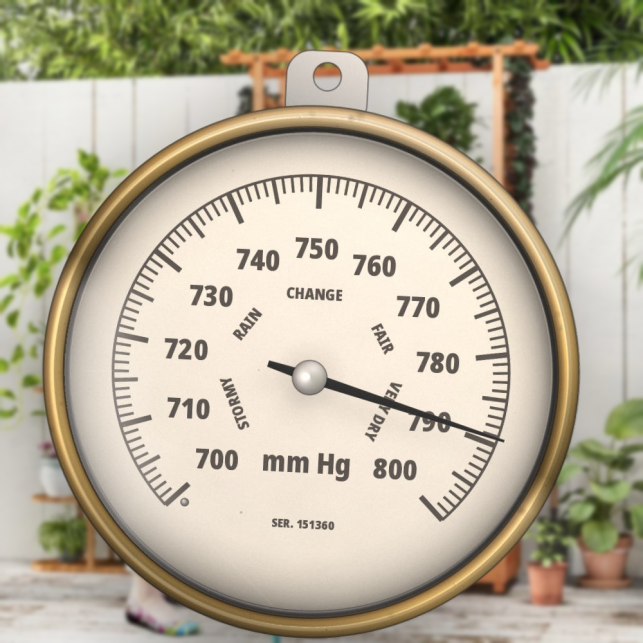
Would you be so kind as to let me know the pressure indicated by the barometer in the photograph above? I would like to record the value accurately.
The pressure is 789 mmHg
